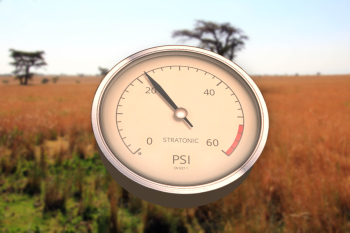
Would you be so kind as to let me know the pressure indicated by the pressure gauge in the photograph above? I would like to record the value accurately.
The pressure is 22 psi
